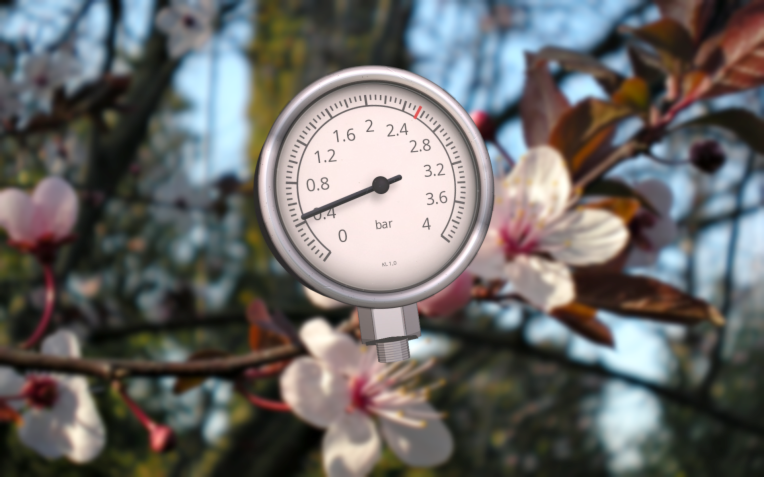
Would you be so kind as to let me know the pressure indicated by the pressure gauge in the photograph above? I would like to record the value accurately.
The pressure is 0.45 bar
